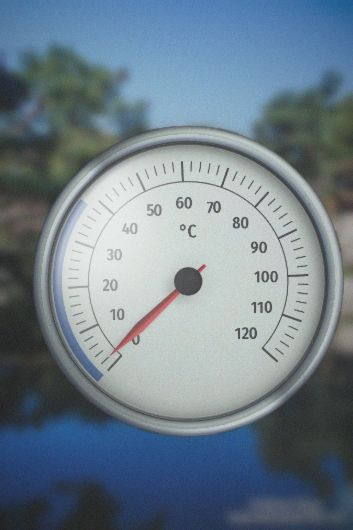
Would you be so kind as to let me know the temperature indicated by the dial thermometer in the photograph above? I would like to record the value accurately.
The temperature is 2 °C
